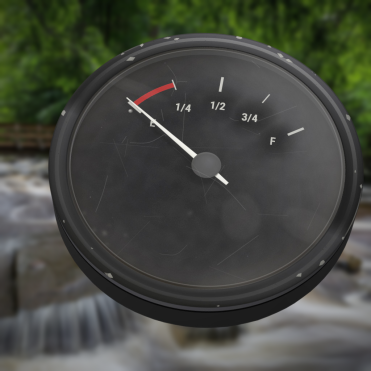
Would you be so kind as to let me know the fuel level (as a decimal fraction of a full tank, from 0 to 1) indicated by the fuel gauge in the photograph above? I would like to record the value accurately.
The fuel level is 0
